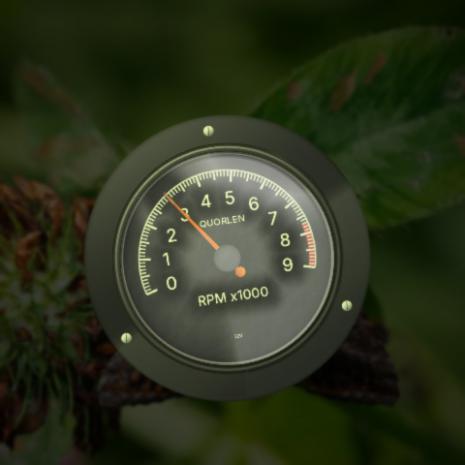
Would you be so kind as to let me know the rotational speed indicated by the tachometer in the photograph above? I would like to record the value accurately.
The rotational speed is 3000 rpm
